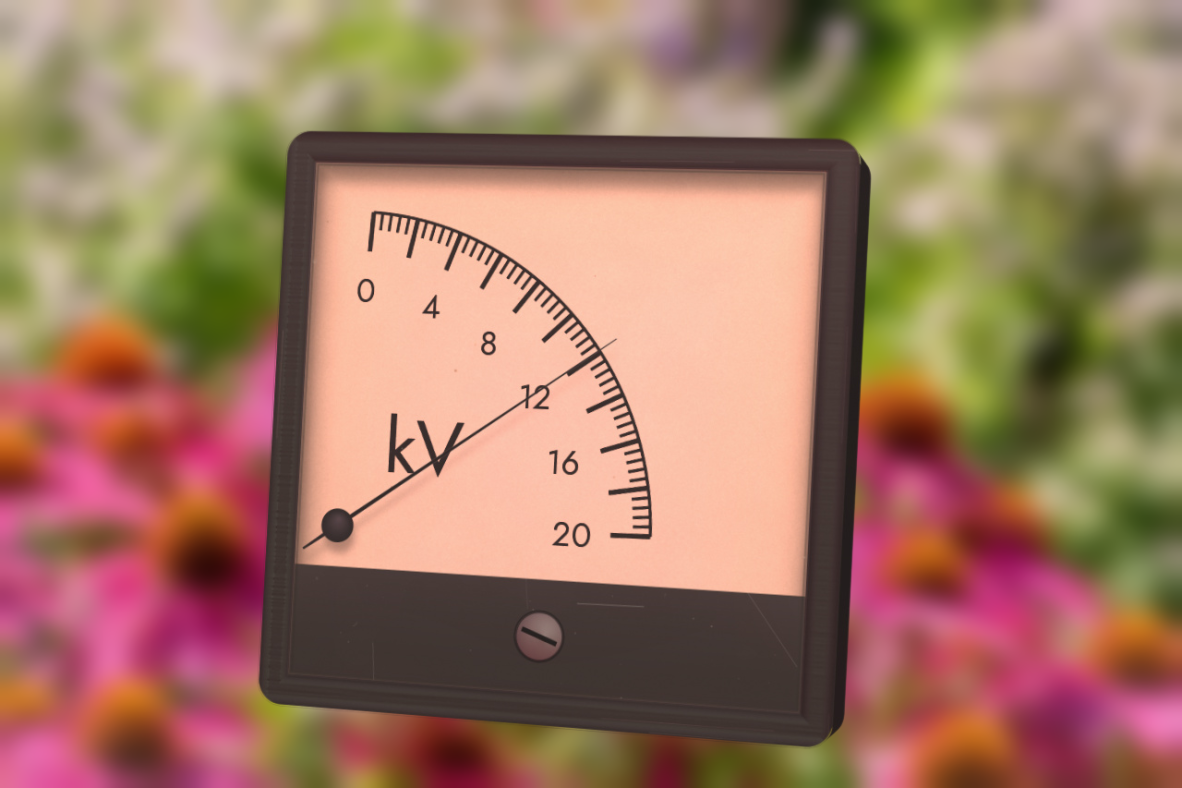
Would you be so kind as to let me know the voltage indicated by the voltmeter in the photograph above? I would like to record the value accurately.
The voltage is 12 kV
